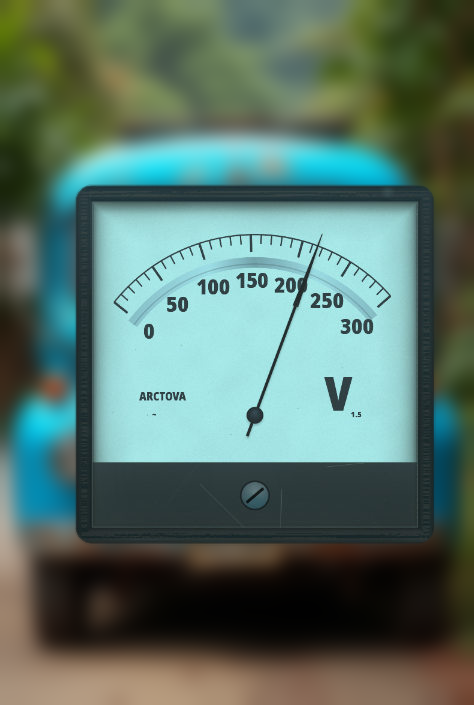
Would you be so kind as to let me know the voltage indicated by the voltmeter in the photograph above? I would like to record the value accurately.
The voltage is 215 V
